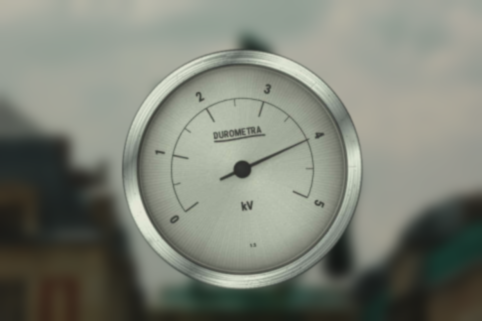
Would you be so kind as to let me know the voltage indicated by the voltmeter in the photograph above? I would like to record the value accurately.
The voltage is 4 kV
